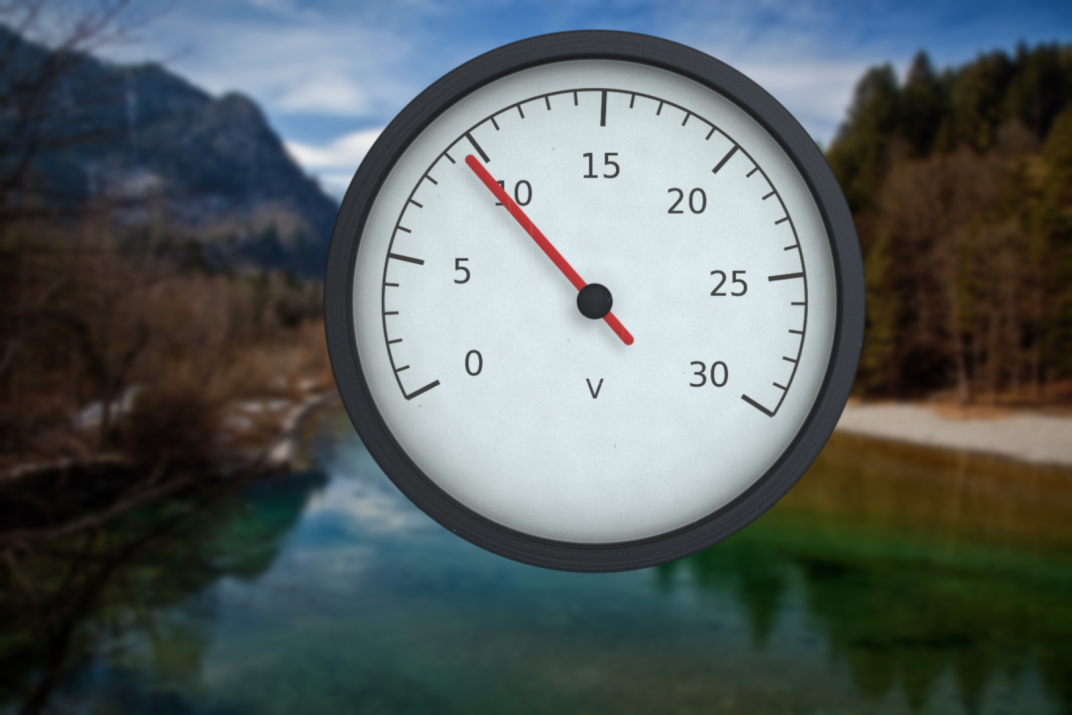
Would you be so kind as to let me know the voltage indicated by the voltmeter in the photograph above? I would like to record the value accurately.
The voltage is 9.5 V
